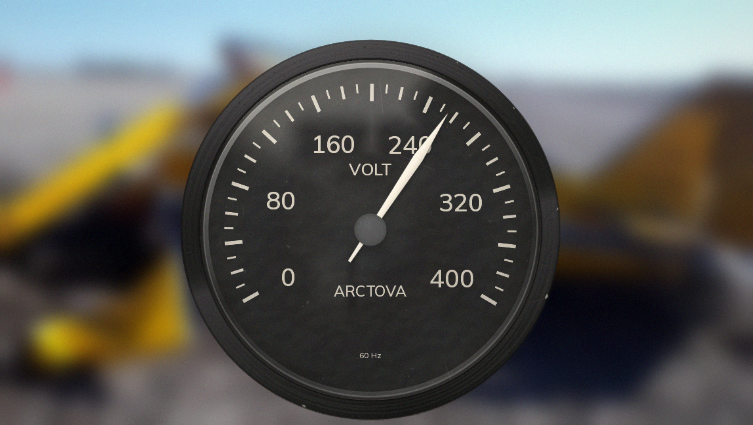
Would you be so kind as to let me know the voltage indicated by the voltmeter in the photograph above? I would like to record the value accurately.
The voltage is 255 V
